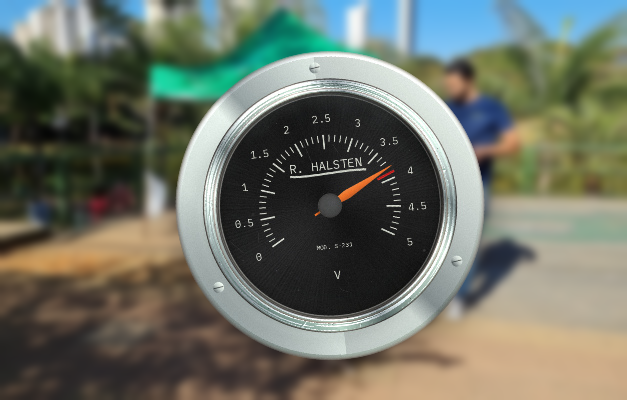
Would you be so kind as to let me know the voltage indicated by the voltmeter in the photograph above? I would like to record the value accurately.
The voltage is 3.8 V
